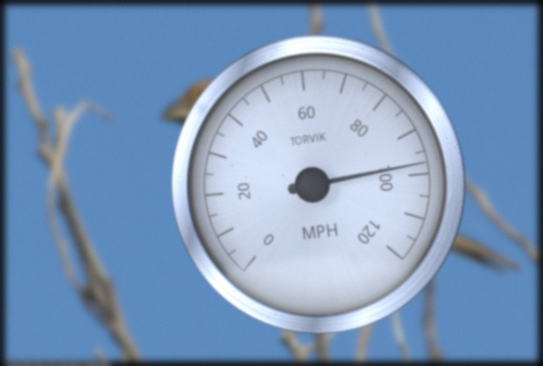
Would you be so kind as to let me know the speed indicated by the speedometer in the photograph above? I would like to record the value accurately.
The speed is 97.5 mph
